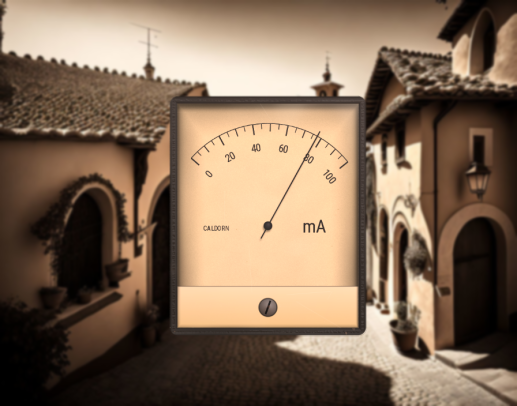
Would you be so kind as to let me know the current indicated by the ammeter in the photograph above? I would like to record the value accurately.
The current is 77.5 mA
